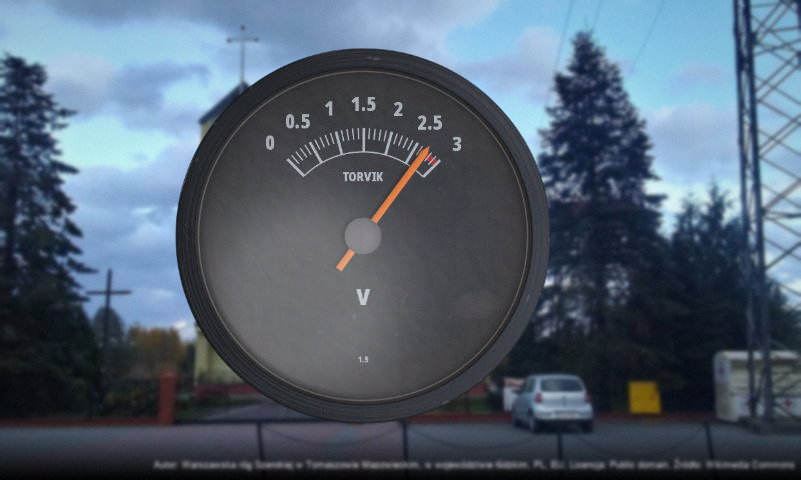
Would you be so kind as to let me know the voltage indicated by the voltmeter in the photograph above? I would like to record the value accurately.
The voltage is 2.7 V
